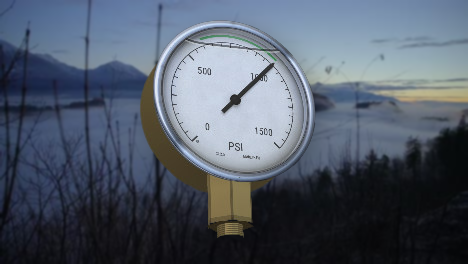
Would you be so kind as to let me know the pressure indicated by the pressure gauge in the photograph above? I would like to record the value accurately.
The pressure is 1000 psi
